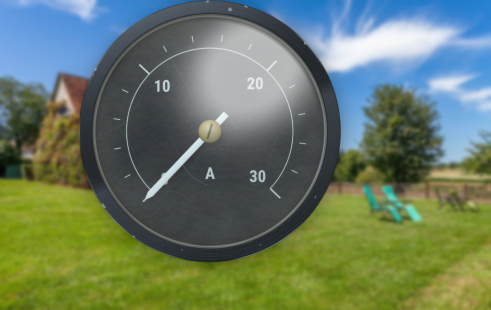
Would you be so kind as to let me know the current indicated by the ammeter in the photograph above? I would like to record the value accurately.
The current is 0 A
